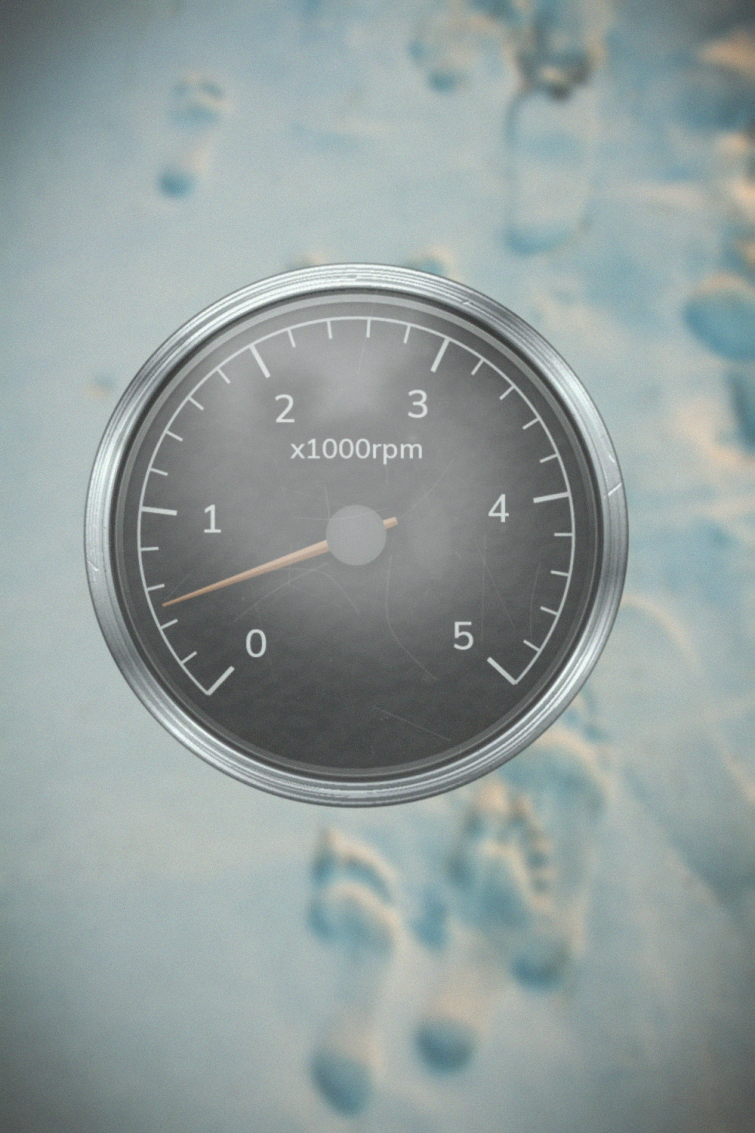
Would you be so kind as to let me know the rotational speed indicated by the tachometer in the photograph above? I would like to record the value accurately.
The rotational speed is 500 rpm
